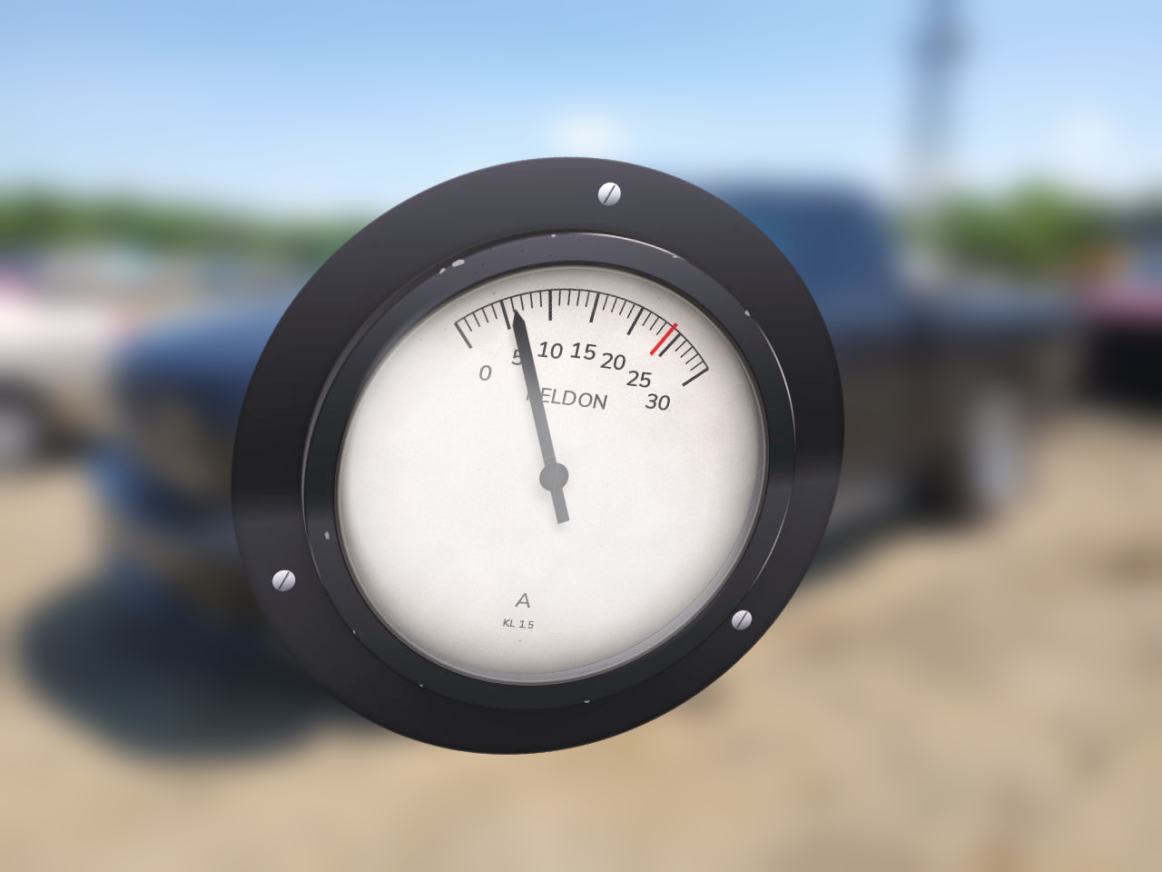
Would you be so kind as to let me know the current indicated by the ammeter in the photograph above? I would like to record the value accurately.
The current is 6 A
